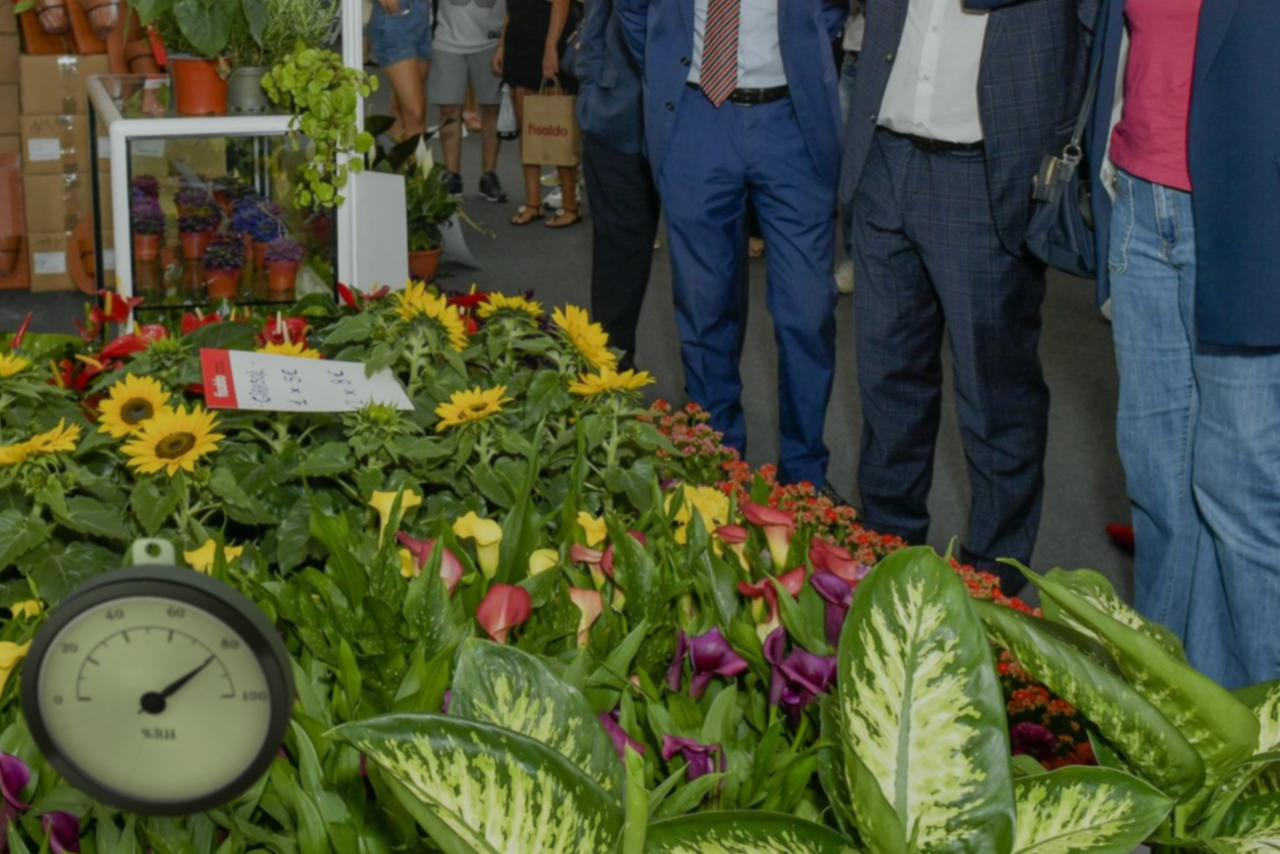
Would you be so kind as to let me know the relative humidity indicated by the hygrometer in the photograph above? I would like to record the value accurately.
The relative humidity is 80 %
